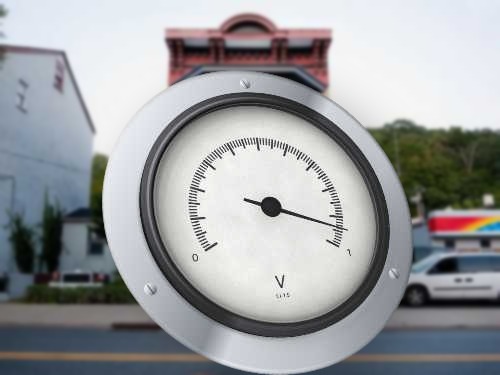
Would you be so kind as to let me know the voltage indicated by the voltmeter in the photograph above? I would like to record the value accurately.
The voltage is 0.95 V
